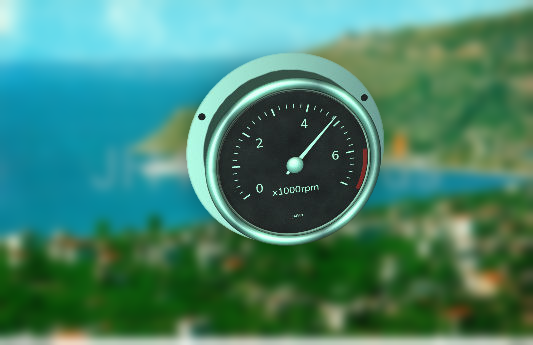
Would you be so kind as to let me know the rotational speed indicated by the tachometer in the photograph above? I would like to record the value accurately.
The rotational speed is 4800 rpm
